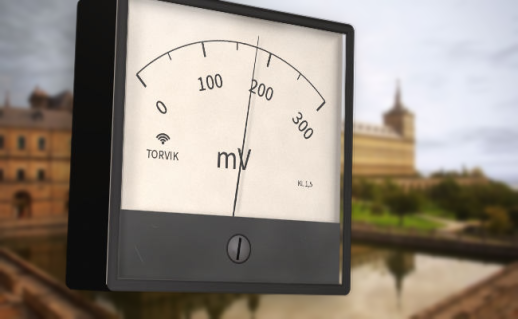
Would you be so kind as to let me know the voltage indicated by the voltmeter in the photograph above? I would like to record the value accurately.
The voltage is 175 mV
